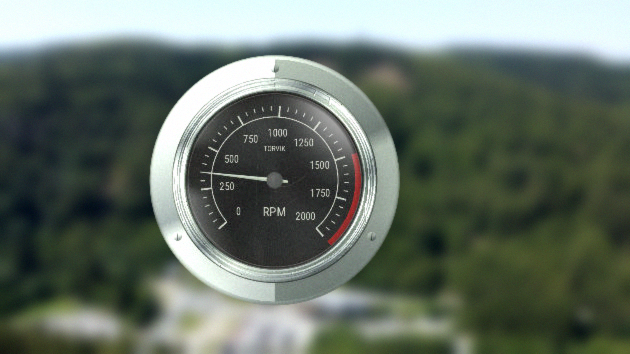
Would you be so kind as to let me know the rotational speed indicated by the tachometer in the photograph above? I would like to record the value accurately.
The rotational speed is 350 rpm
